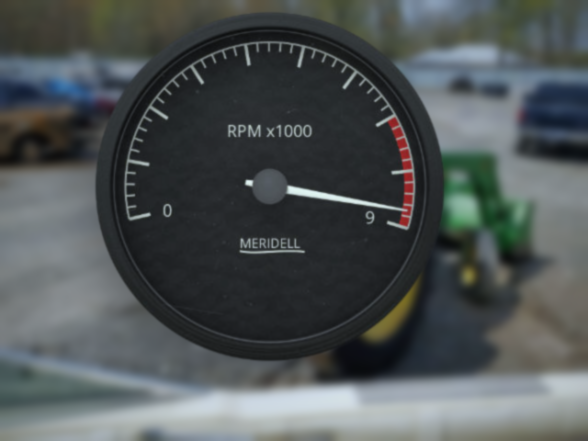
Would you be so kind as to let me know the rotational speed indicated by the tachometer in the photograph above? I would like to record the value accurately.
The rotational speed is 8700 rpm
